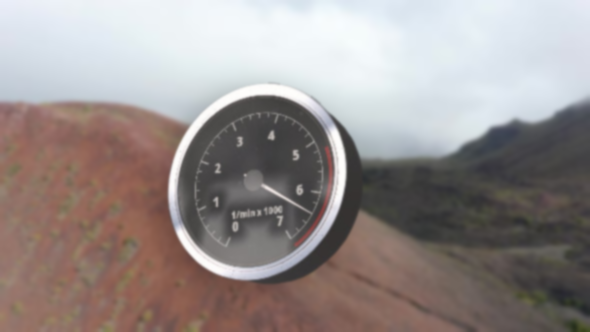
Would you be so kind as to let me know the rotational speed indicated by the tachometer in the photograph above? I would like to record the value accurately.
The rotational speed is 6400 rpm
